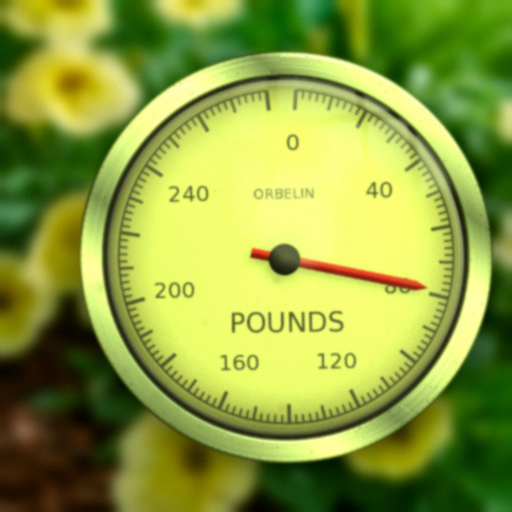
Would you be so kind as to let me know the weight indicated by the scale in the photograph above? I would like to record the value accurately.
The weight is 78 lb
